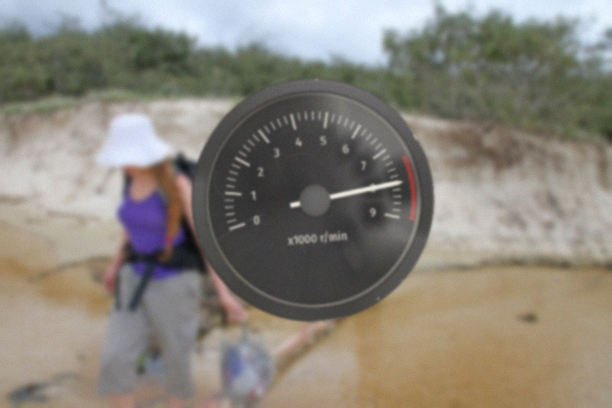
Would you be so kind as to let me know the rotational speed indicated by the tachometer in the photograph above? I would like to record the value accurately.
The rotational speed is 8000 rpm
